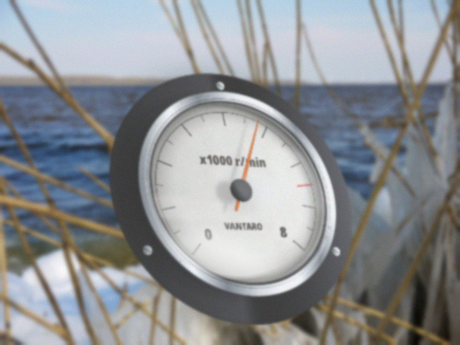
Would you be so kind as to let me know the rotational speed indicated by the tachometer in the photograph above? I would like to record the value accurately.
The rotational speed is 4750 rpm
